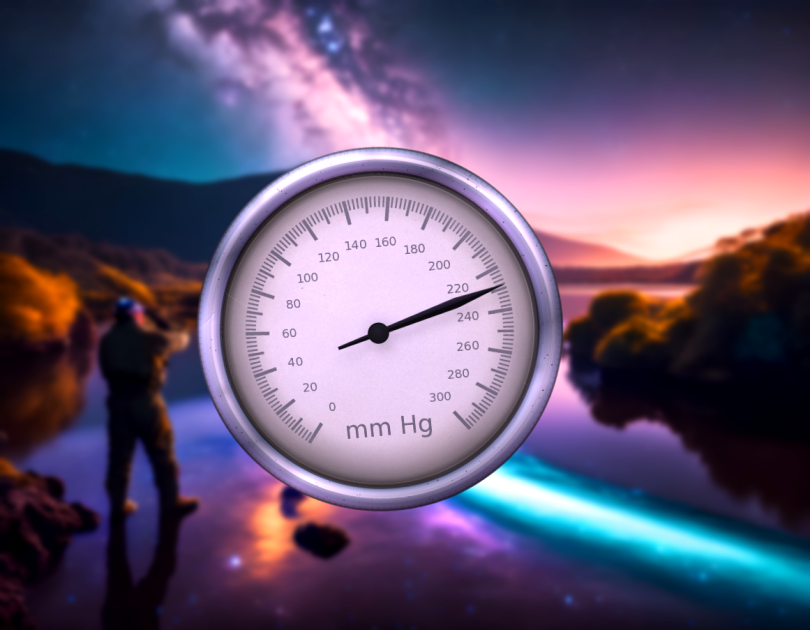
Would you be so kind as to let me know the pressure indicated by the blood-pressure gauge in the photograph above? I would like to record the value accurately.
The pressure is 228 mmHg
